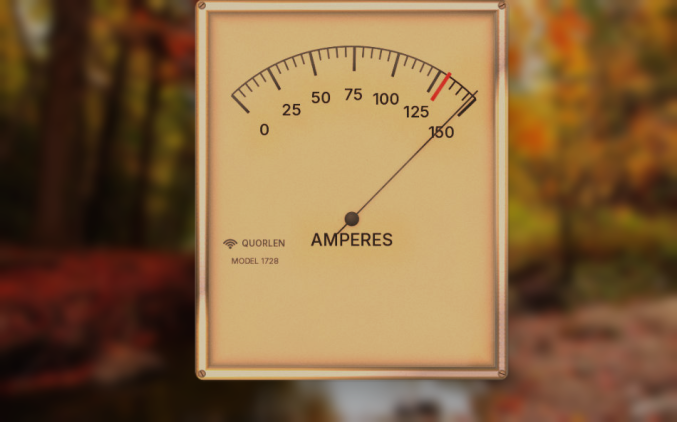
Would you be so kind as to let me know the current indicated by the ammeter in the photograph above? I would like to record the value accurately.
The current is 147.5 A
